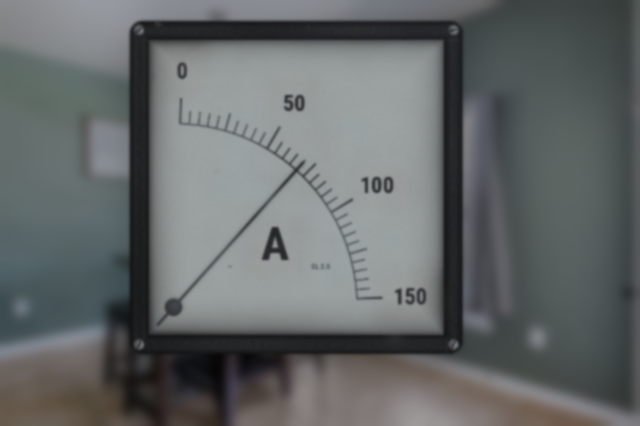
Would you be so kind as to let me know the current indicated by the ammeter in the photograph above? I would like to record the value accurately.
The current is 70 A
